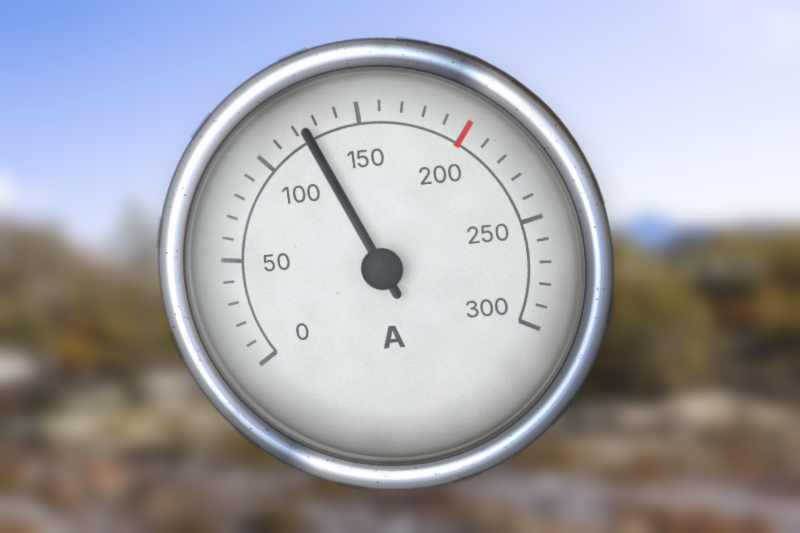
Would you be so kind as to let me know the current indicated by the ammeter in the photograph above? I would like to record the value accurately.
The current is 125 A
